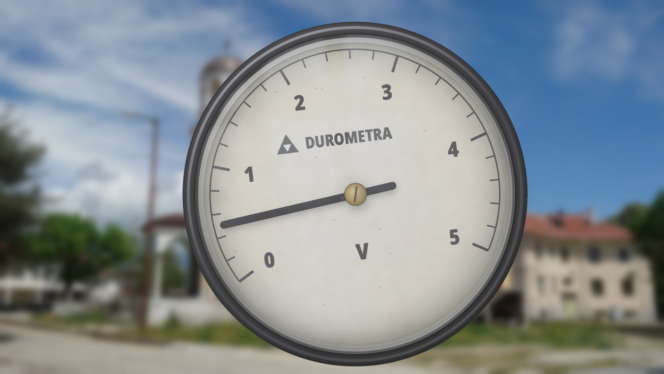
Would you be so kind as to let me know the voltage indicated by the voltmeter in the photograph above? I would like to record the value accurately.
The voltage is 0.5 V
